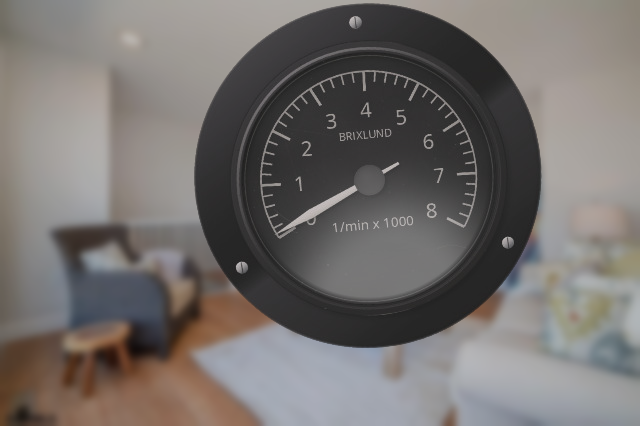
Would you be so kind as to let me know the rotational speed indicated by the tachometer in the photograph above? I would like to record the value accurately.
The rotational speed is 100 rpm
